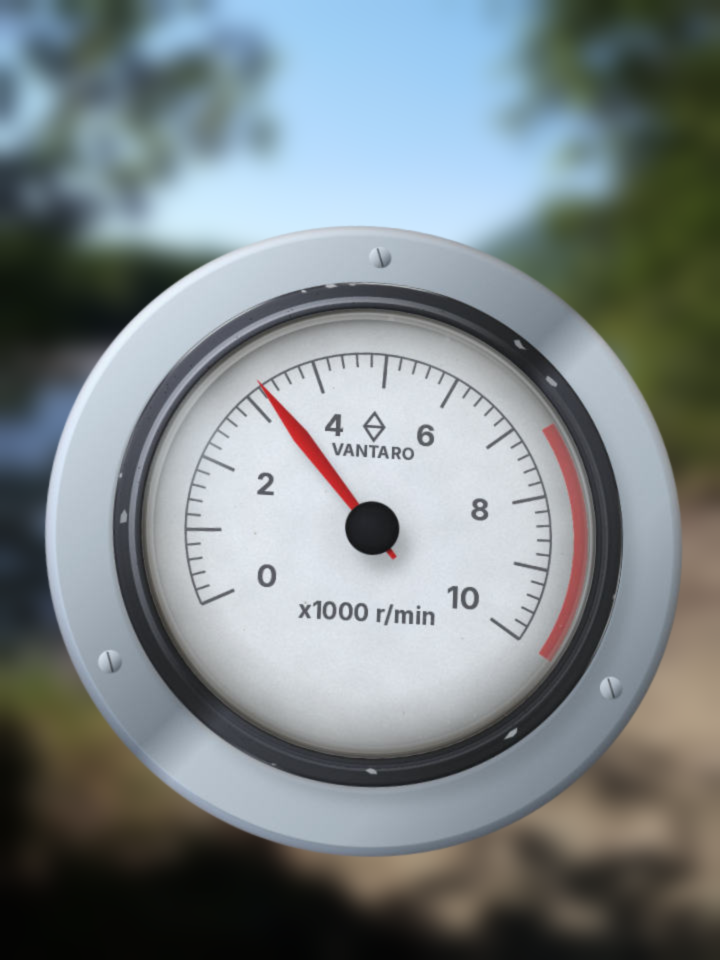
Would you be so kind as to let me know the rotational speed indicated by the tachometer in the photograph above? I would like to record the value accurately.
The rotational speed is 3200 rpm
